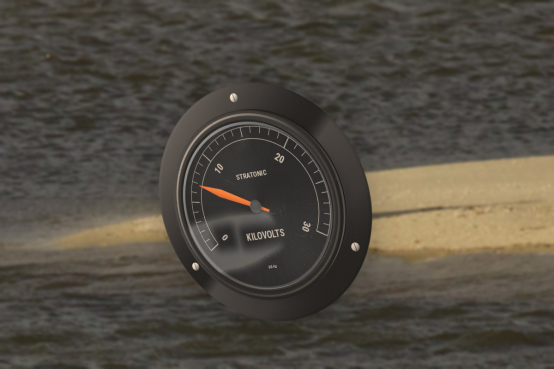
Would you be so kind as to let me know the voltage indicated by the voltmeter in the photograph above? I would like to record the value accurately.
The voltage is 7 kV
